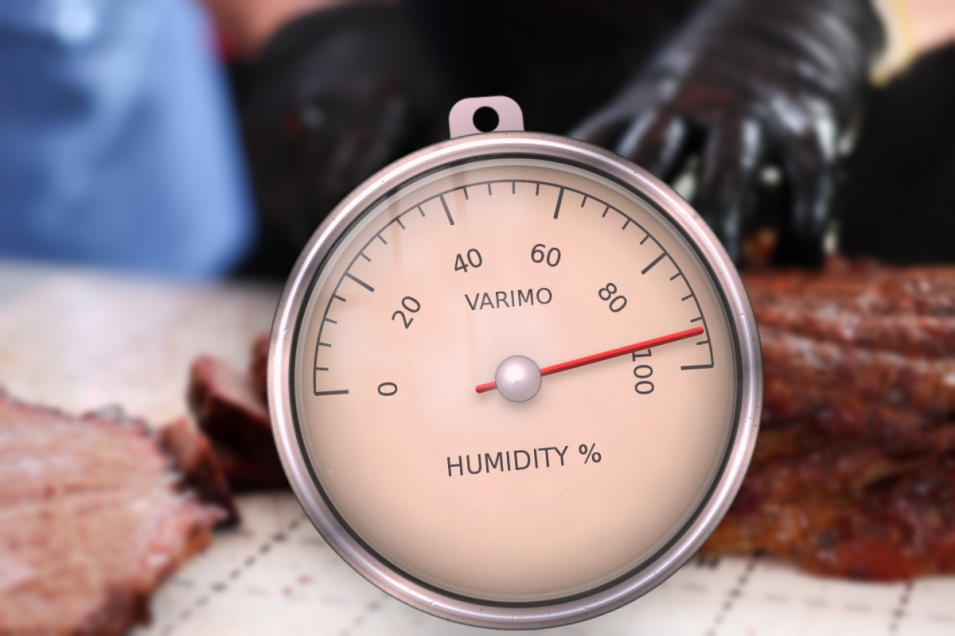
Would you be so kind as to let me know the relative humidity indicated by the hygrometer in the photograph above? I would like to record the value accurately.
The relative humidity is 94 %
